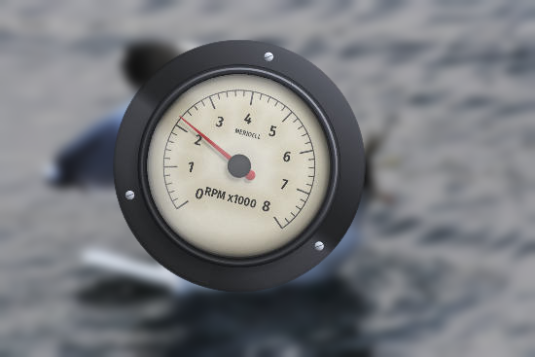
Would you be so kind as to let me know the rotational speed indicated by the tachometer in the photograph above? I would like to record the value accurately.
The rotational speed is 2200 rpm
